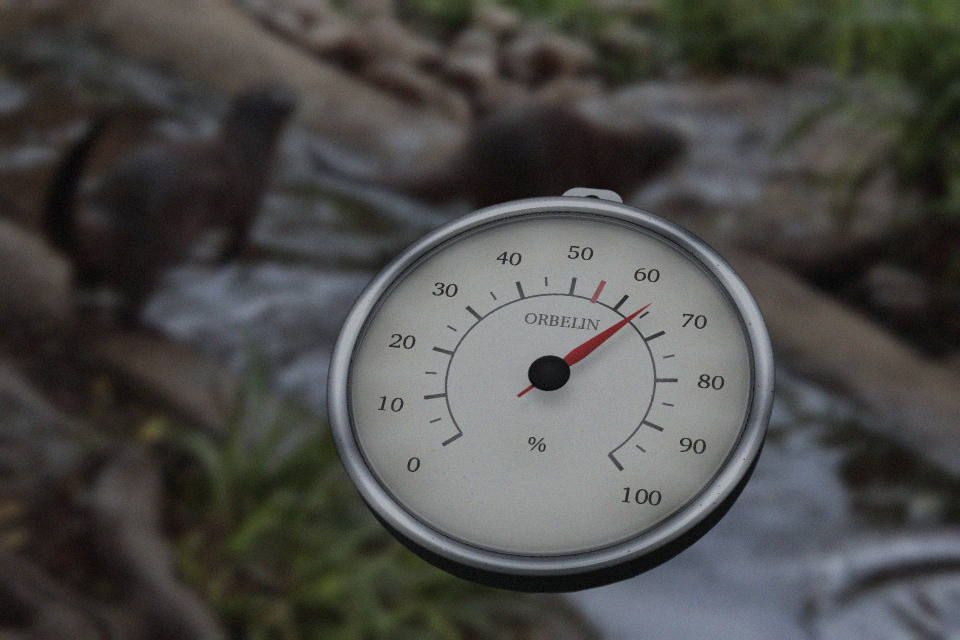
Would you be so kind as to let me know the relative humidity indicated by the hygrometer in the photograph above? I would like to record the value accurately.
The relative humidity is 65 %
